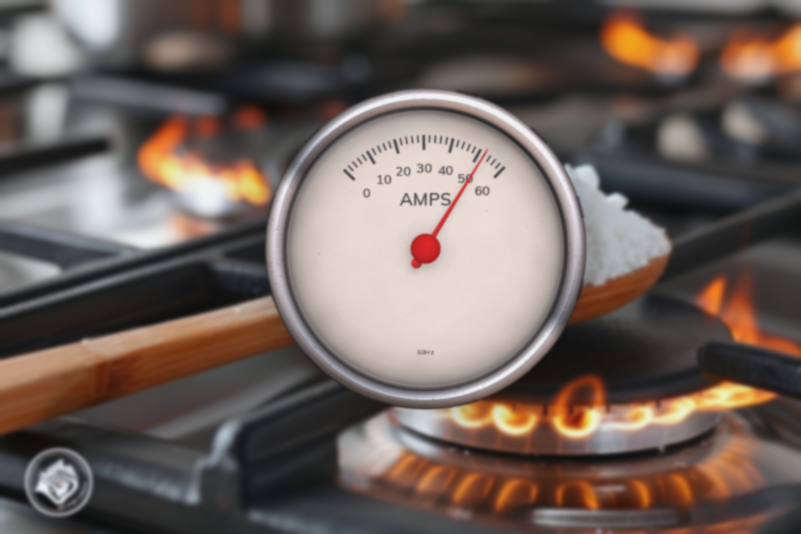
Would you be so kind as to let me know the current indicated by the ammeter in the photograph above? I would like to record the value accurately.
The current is 52 A
